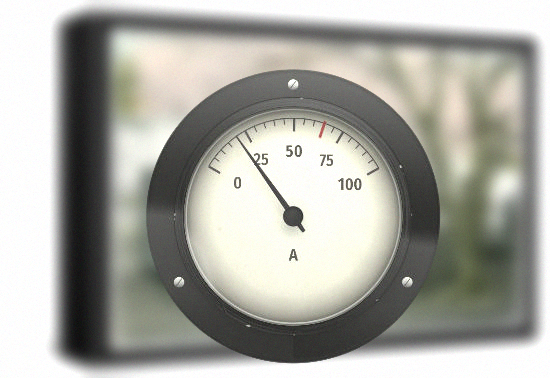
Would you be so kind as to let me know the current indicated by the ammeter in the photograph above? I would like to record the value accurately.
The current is 20 A
